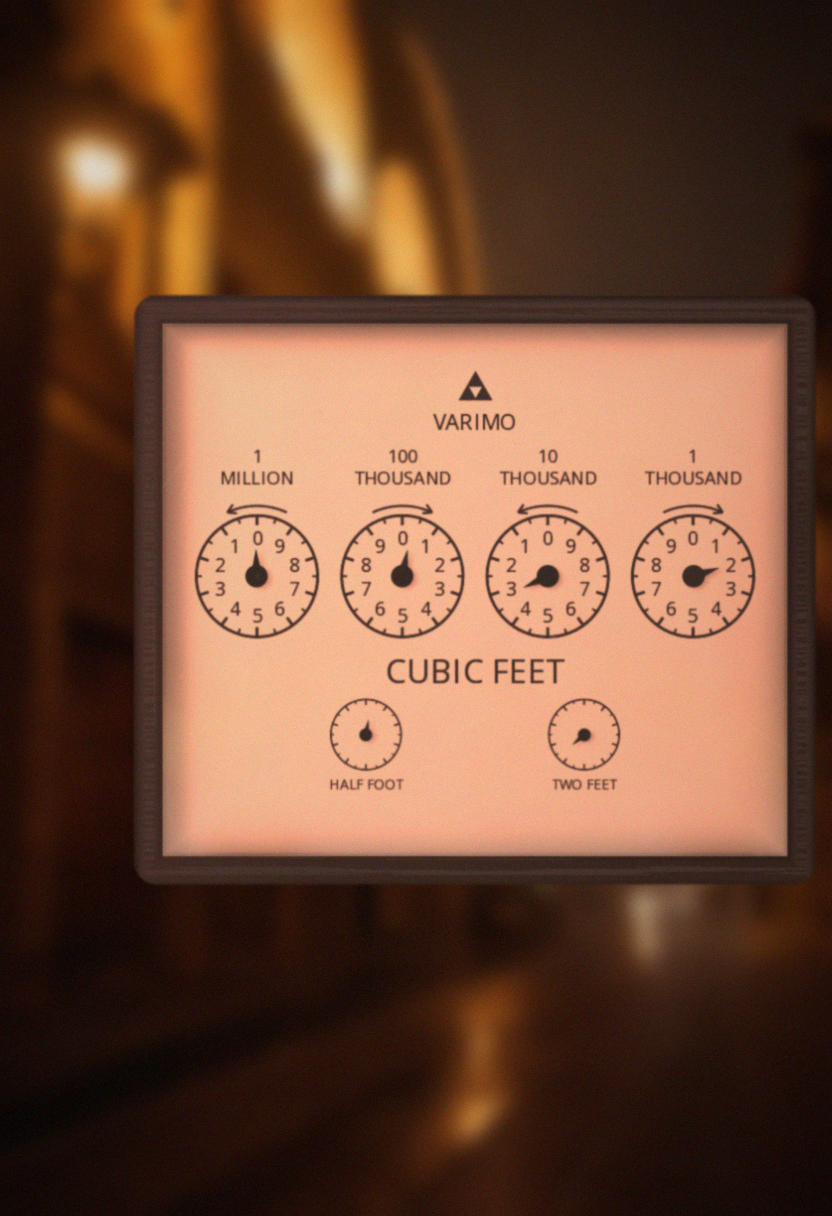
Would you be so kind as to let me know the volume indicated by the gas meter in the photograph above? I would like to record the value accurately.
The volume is 3200 ft³
